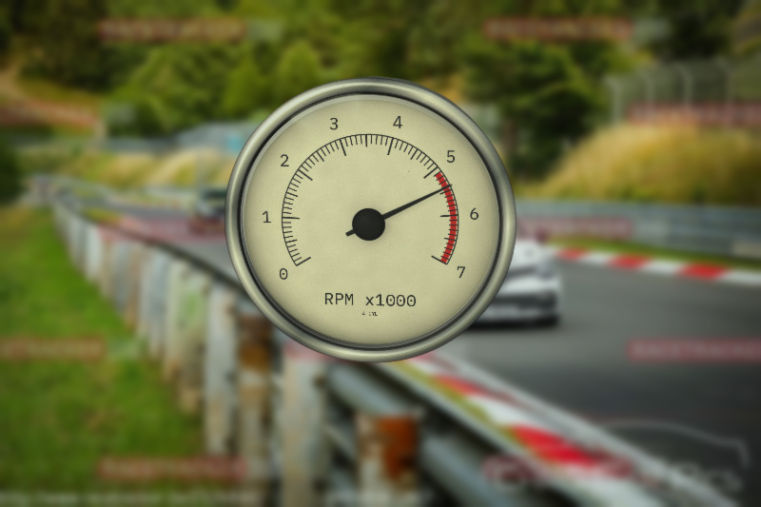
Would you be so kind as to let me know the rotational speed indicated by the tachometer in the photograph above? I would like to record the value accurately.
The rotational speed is 5400 rpm
